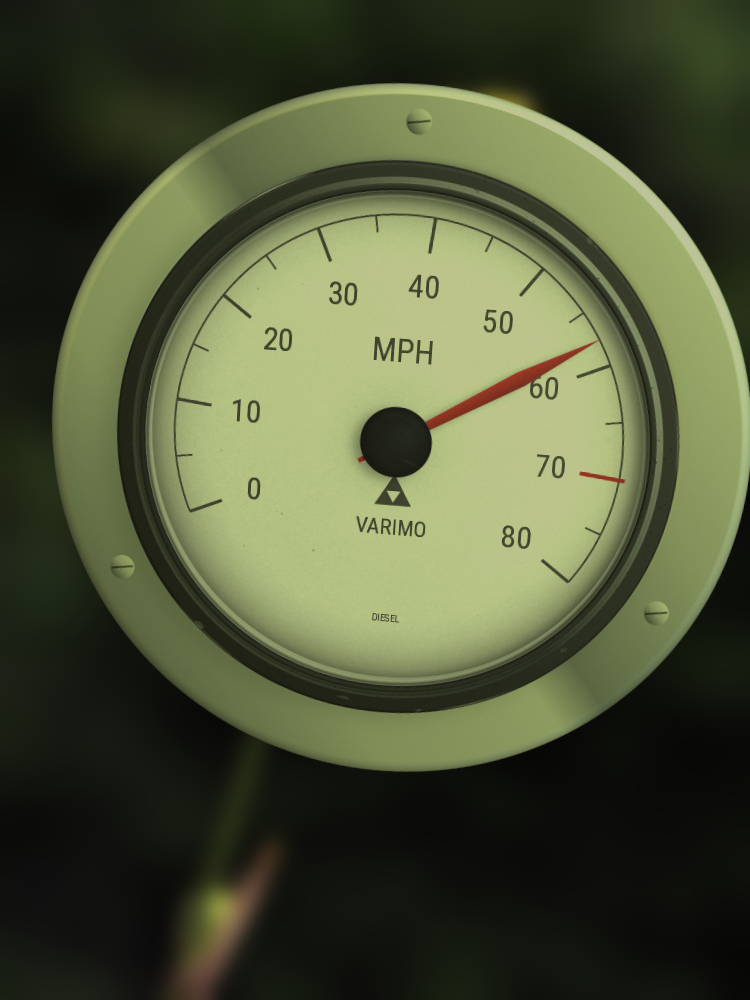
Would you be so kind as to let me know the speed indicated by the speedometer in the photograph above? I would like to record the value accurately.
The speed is 57.5 mph
